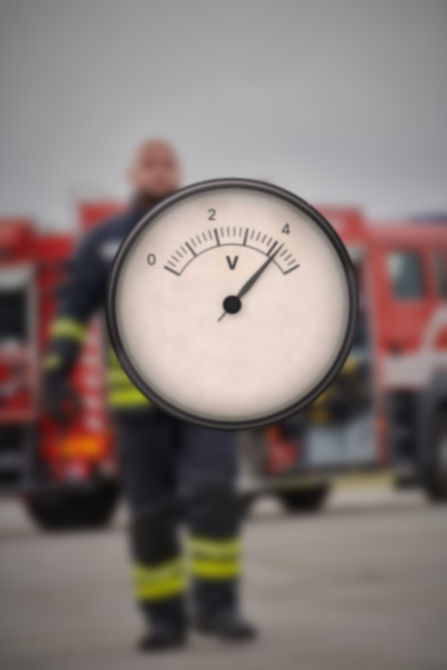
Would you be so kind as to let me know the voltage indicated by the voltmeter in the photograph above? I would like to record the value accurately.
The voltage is 4.2 V
